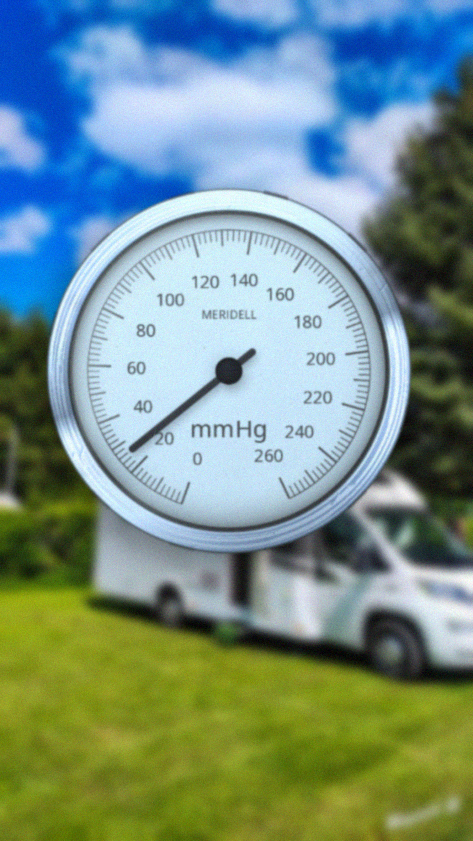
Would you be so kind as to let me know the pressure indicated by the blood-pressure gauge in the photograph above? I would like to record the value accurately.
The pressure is 26 mmHg
